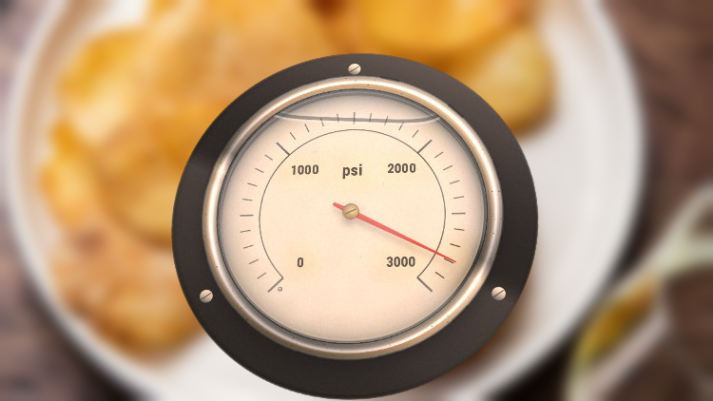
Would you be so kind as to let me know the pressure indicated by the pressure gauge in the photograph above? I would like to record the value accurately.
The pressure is 2800 psi
